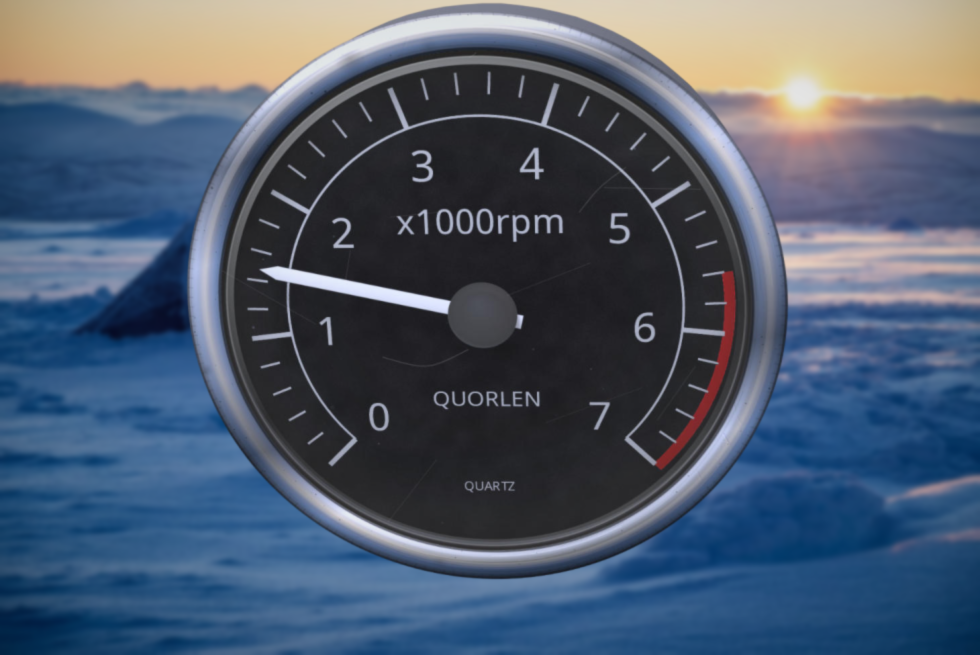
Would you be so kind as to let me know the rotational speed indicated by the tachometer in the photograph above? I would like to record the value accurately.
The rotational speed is 1500 rpm
